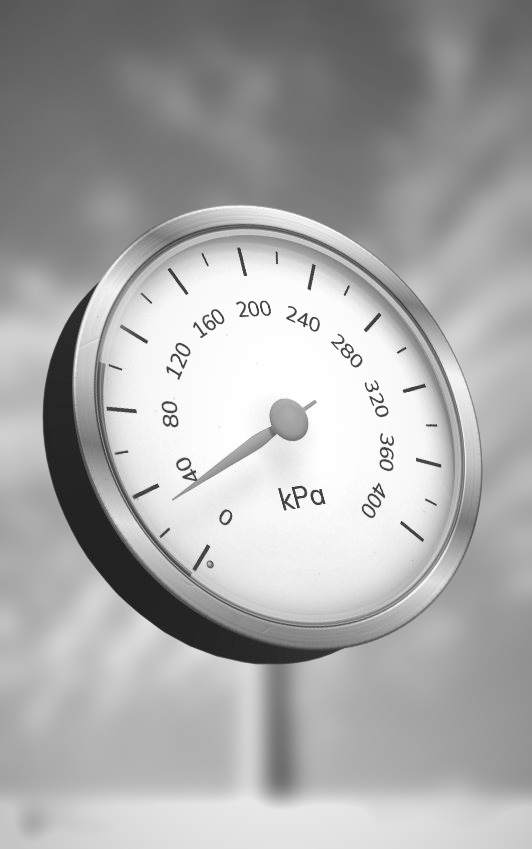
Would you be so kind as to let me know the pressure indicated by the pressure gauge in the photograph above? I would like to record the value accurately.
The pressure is 30 kPa
